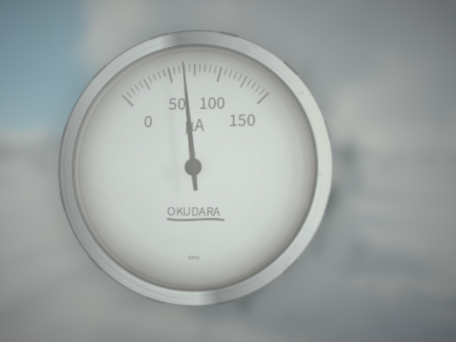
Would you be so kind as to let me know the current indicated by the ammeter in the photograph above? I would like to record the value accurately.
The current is 65 µA
